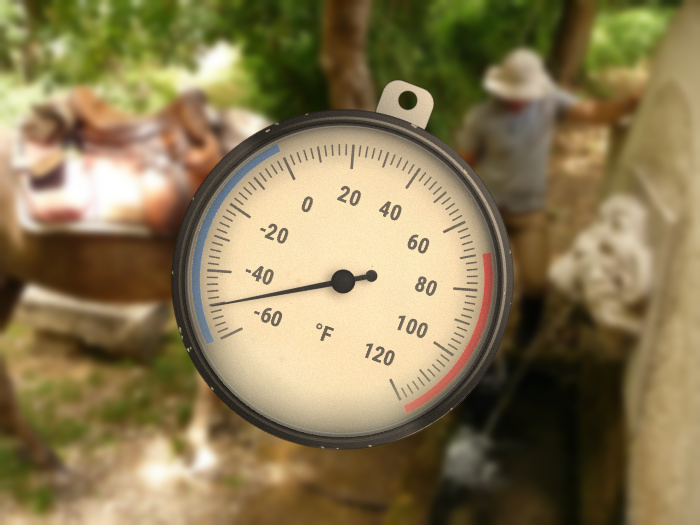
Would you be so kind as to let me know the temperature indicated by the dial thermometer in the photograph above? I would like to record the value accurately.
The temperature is -50 °F
